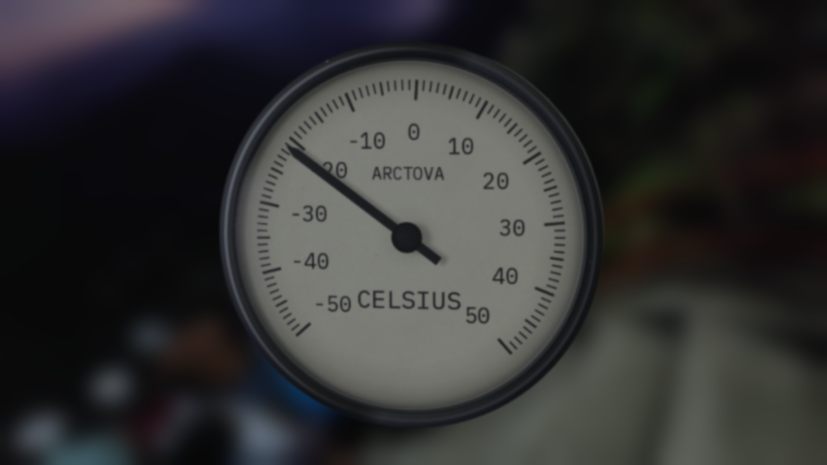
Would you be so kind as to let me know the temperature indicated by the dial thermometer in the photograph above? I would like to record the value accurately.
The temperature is -21 °C
